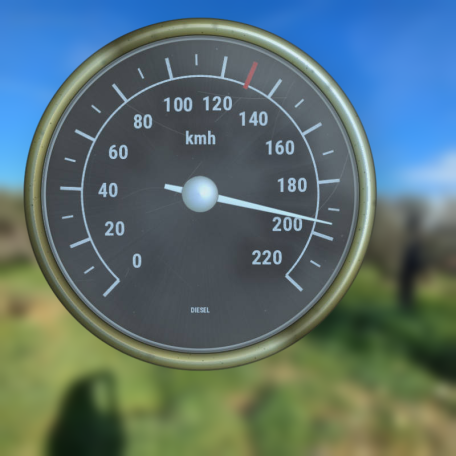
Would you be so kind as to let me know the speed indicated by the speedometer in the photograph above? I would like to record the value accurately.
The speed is 195 km/h
